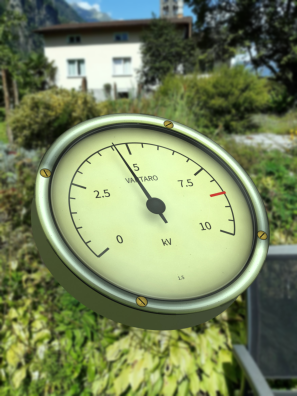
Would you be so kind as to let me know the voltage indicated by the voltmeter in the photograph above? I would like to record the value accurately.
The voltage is 4.5 kV
